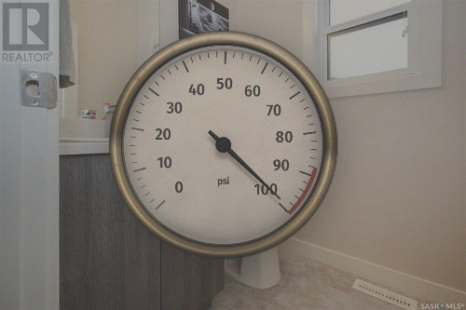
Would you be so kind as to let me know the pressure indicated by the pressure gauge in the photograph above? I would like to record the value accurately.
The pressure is 99 psi
